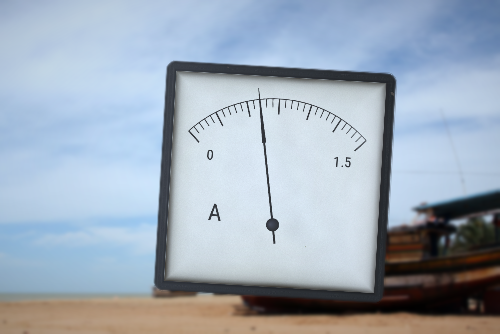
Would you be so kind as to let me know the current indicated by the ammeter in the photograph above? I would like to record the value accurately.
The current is 0.6 A
